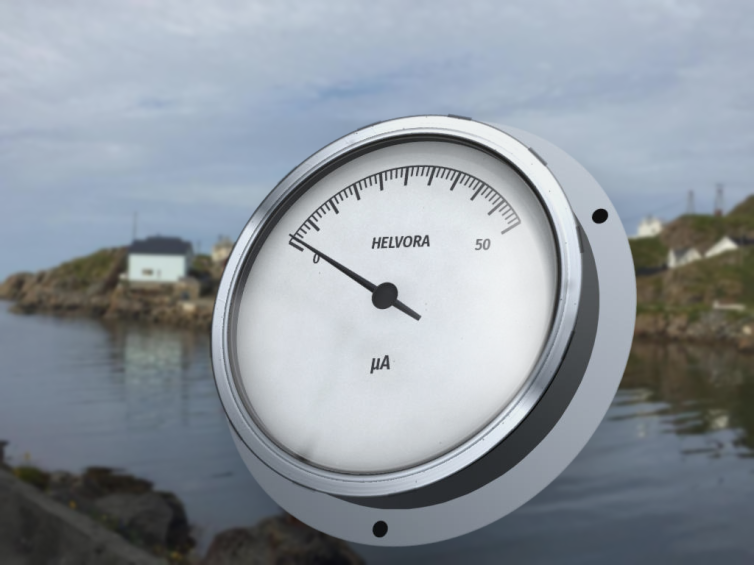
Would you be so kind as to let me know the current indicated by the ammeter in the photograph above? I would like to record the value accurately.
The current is 1 µA
